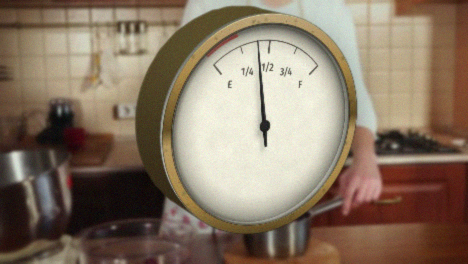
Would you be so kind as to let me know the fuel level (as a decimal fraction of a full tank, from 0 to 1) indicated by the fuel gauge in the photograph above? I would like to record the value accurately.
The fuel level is 0.375
